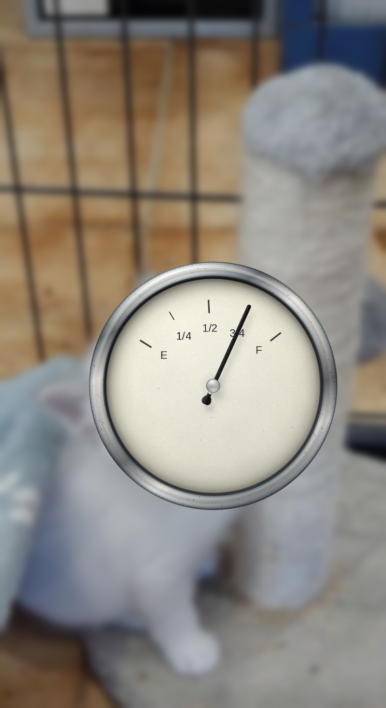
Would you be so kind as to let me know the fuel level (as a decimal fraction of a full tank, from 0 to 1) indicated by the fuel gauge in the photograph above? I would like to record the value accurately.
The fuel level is 0.75
